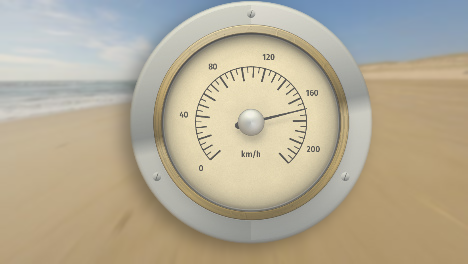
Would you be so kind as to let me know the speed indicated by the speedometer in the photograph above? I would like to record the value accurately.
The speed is 170 km/h
